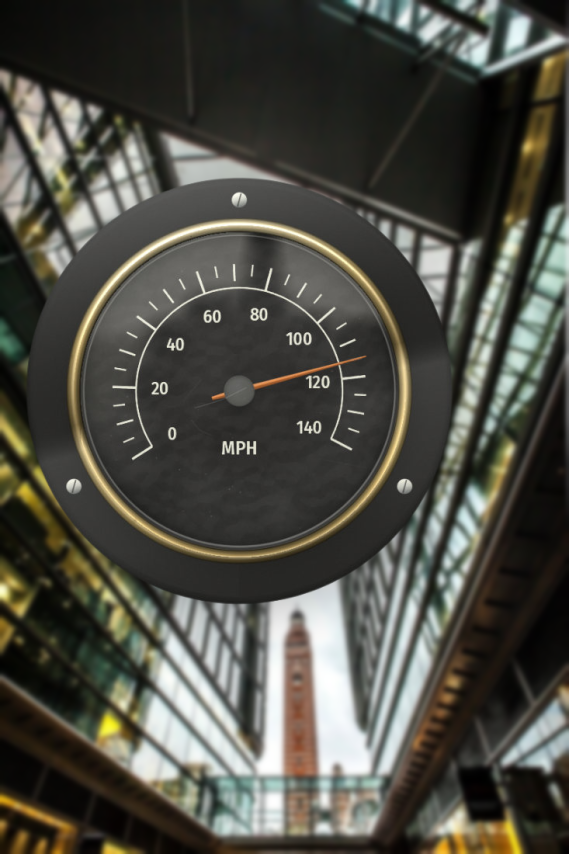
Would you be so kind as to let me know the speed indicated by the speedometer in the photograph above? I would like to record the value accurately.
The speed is 115 mph
